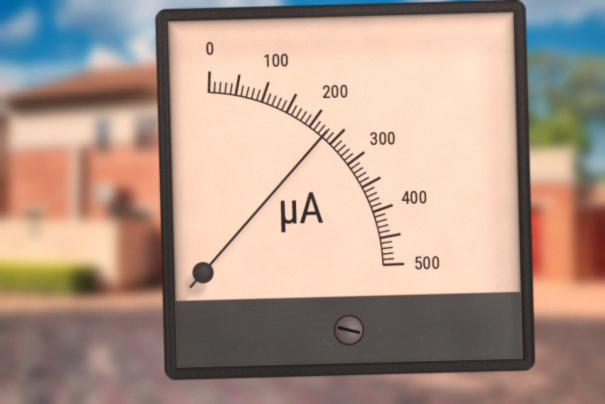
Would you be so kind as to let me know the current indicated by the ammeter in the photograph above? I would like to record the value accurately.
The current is 230 µA
